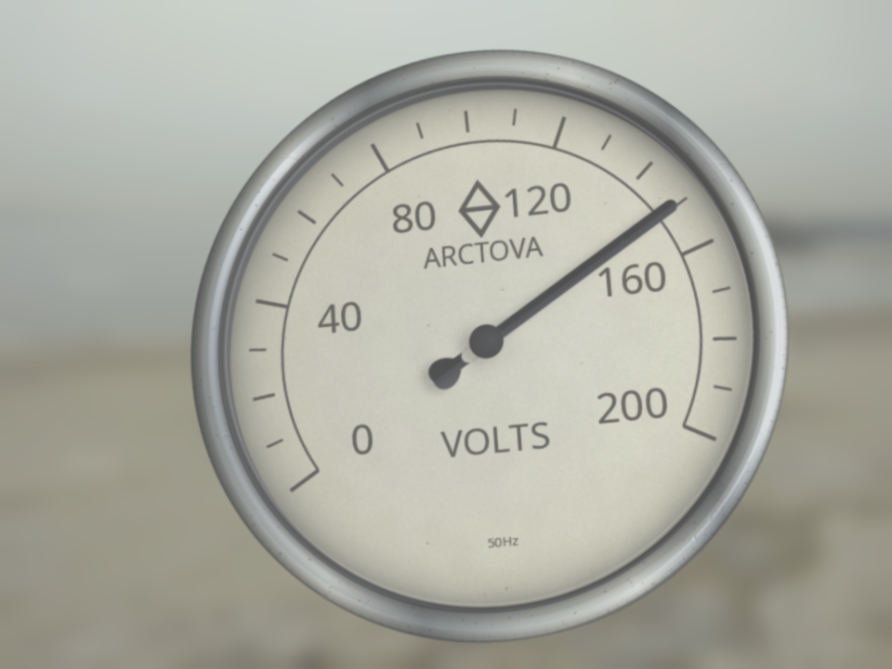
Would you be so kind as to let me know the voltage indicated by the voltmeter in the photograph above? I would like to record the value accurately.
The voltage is 150 V
